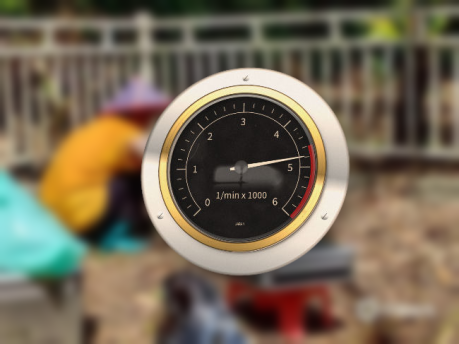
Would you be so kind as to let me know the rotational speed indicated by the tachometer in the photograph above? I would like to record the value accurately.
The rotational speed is 4800 rpm
